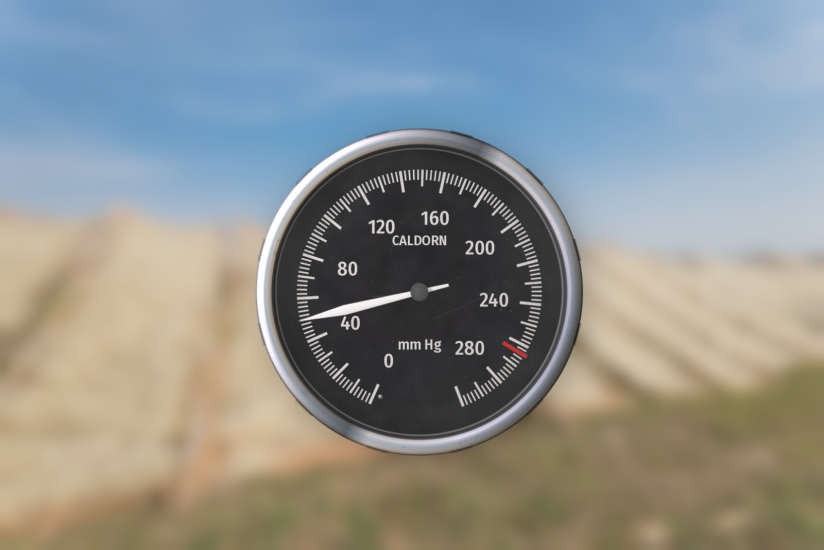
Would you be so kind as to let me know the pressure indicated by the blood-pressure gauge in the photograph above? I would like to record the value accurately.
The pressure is 50 mmHg
